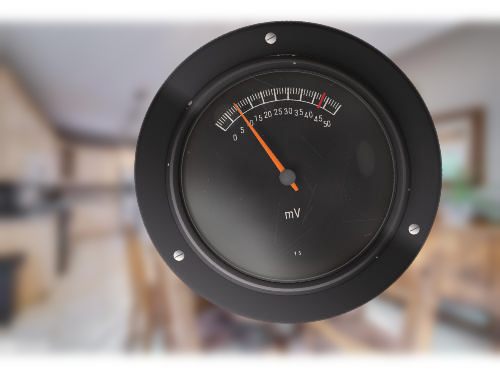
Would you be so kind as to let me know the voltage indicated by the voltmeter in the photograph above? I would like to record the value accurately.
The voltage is 10 mV
